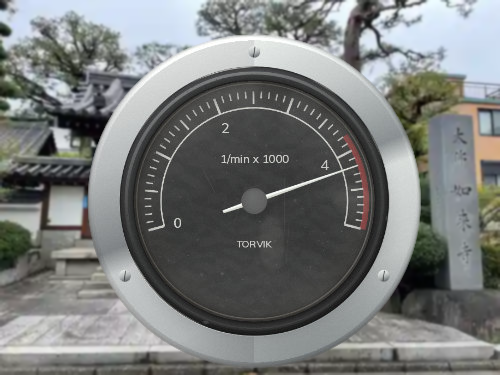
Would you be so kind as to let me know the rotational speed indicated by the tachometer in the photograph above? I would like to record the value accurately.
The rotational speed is 4200 rpm
